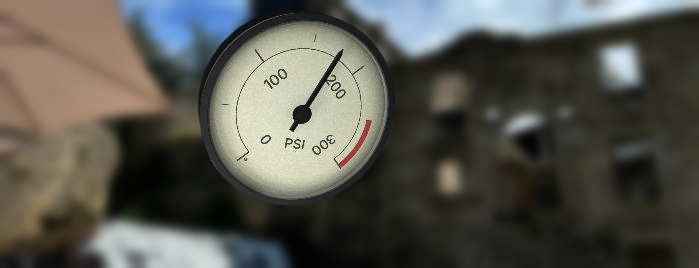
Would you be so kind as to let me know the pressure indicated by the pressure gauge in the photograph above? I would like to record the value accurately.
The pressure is 175 psi
